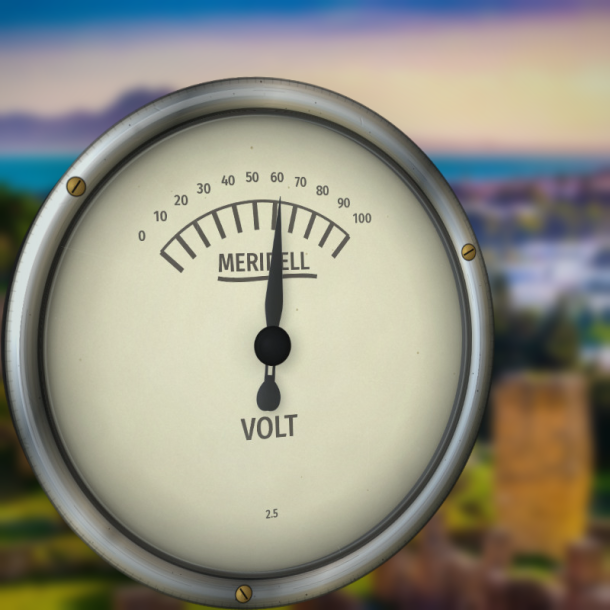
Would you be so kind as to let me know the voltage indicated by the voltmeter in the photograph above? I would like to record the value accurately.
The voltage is 60 V
